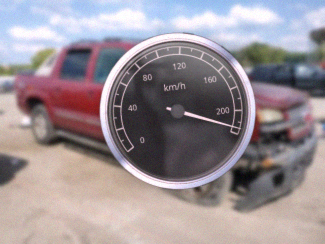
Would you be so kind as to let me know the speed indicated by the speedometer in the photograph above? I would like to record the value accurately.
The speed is 215 km/h
